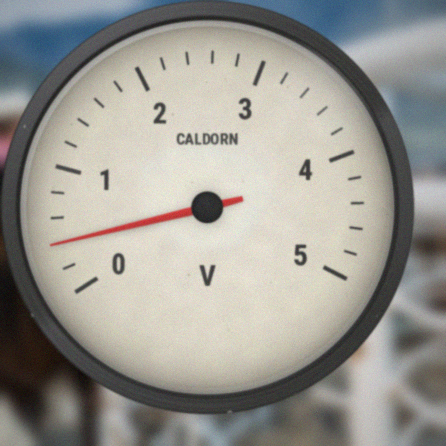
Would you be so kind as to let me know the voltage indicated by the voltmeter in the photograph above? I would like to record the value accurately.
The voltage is 0.4 V
